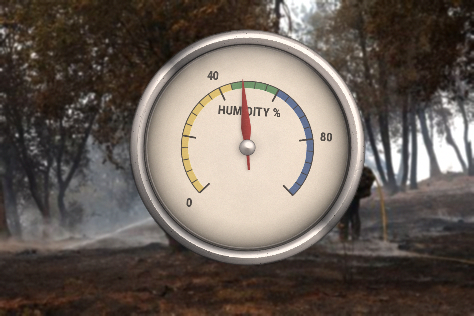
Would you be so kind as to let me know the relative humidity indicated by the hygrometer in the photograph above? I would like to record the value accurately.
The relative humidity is 48 %
